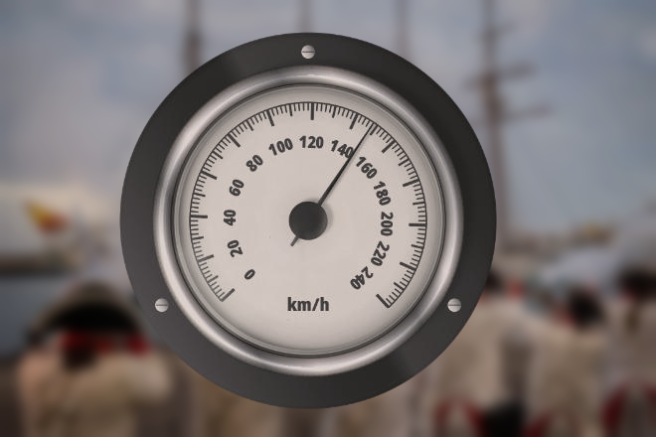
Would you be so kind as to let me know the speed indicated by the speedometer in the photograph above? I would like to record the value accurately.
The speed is 148 km/h
